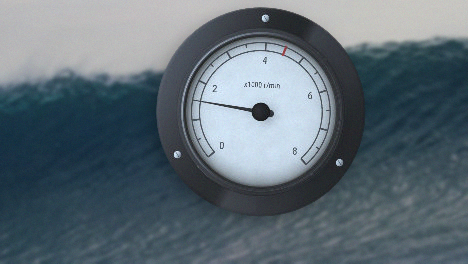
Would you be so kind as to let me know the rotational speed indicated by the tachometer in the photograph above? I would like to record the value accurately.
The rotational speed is 1500 rpm
